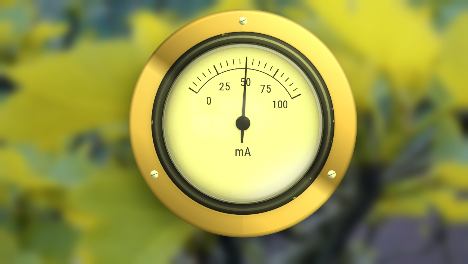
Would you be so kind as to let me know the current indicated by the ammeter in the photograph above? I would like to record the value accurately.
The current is 50 mA
